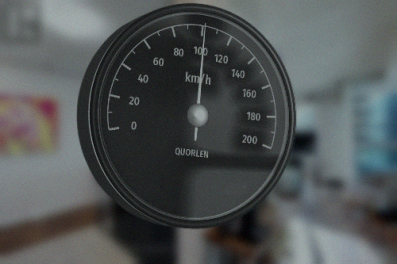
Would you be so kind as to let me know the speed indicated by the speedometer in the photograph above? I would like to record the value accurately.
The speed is 100 km/h
